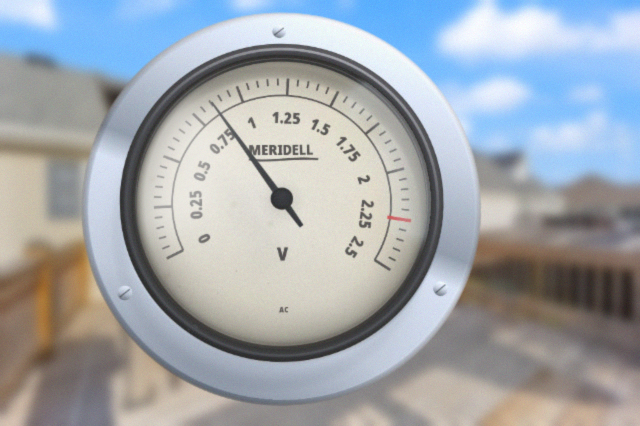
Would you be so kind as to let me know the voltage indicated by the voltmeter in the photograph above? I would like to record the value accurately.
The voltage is 0.85 V
